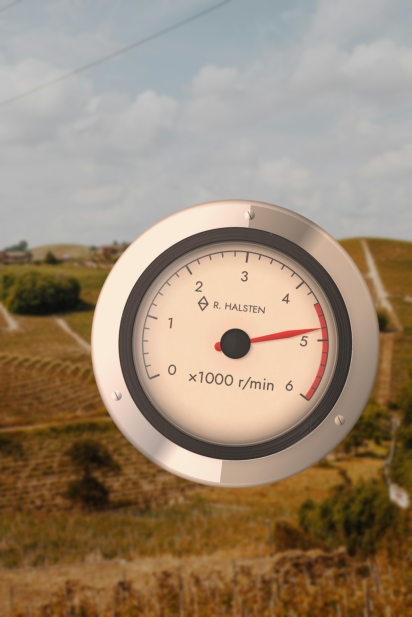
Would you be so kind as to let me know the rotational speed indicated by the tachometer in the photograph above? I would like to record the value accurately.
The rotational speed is 4800 rpm
